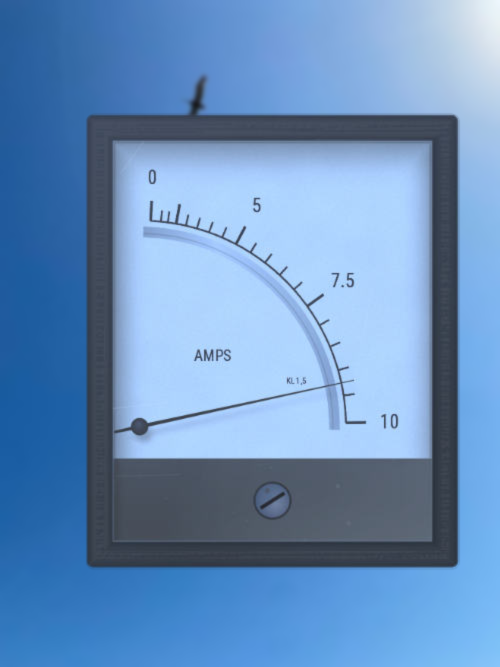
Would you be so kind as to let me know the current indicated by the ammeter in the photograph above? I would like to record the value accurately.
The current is 9.25 A
